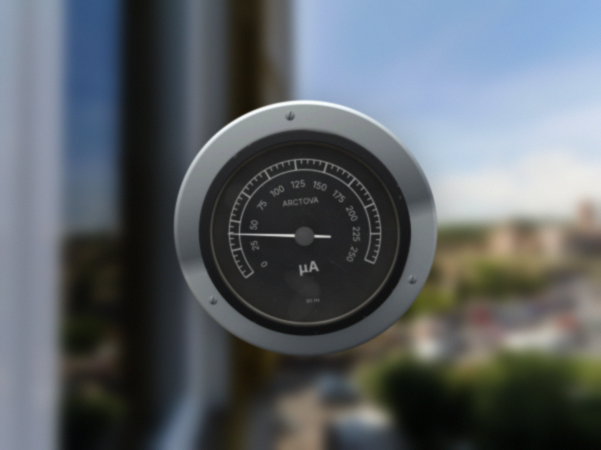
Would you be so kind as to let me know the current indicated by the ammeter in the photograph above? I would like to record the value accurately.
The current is 40 µA
